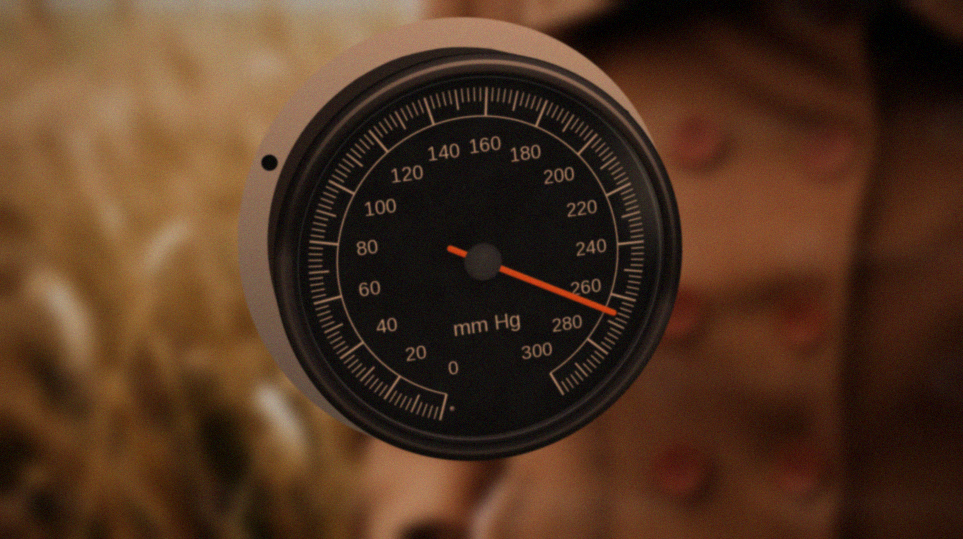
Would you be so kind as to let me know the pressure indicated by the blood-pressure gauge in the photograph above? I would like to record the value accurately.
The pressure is 266 mmHg
